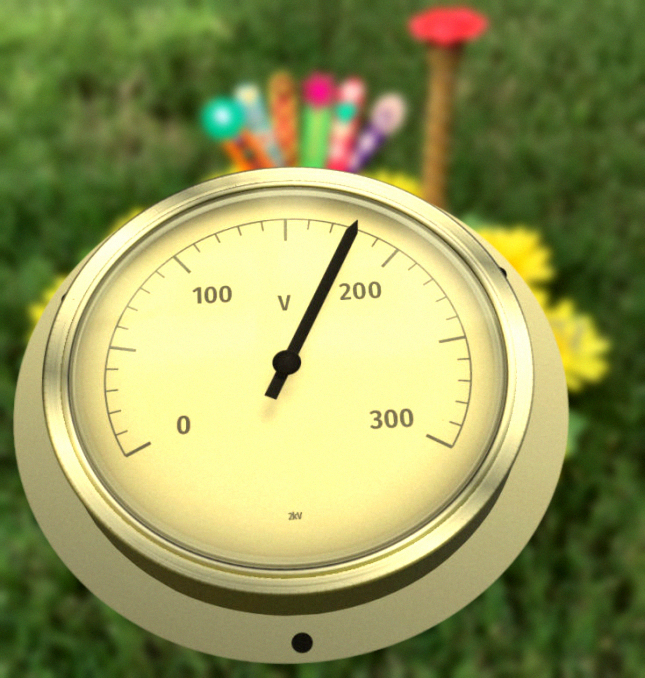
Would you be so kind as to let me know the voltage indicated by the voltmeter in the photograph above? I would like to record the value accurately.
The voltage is 180 V
